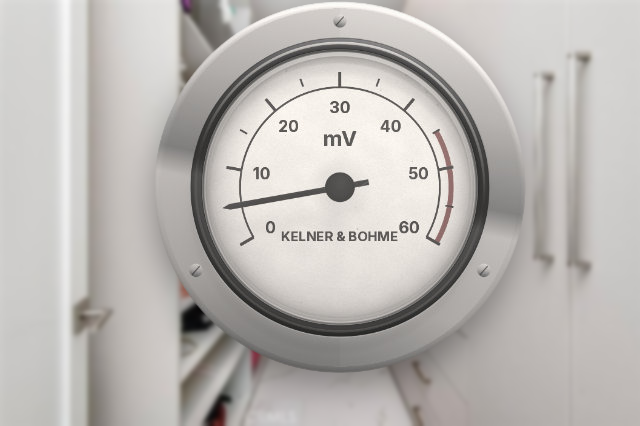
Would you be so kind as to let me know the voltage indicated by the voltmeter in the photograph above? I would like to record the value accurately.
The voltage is 5 mV
